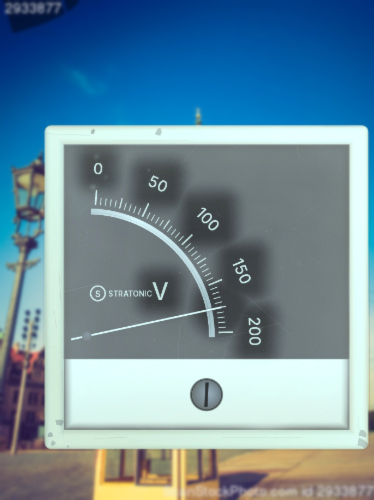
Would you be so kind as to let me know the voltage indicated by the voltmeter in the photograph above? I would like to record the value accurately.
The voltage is 175 V
